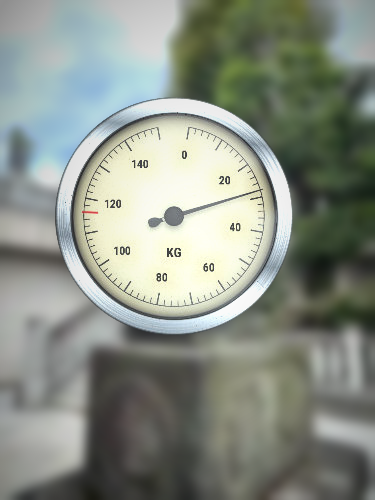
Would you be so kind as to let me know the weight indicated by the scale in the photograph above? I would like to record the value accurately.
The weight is 28 kg
